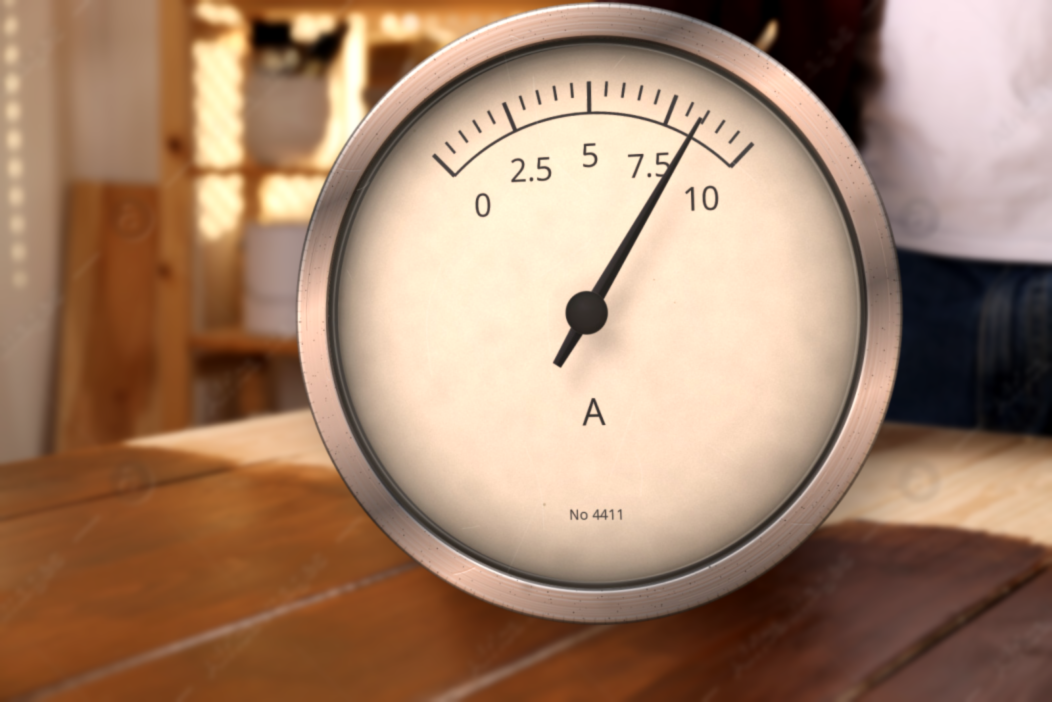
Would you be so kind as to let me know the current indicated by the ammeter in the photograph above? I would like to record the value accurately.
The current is 8.5 A
